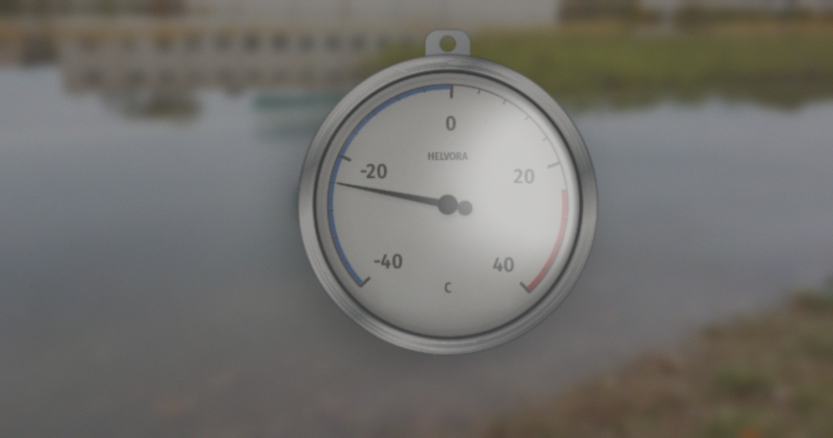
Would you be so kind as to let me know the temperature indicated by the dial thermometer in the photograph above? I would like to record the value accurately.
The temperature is -24 °C
